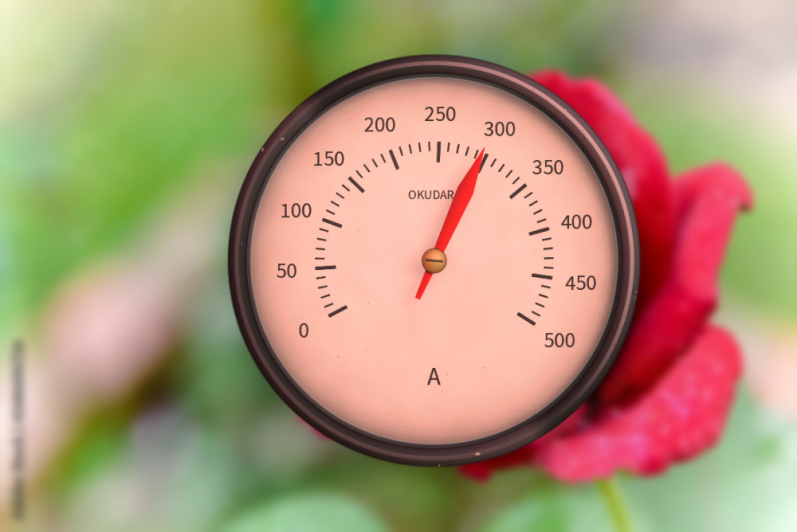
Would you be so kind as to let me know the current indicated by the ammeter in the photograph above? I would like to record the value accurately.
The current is 295 A
